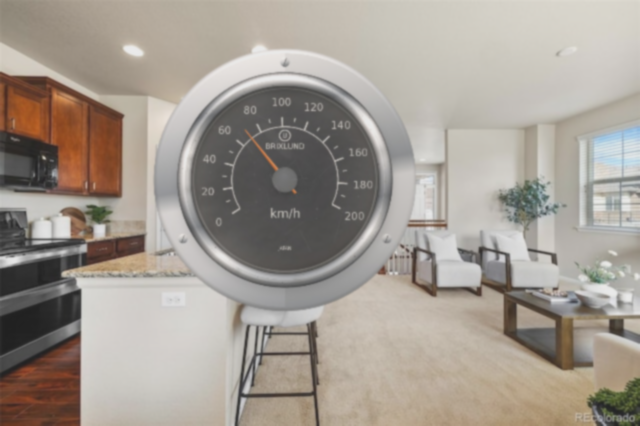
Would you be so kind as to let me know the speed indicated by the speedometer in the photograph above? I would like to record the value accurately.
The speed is 70 km/h
